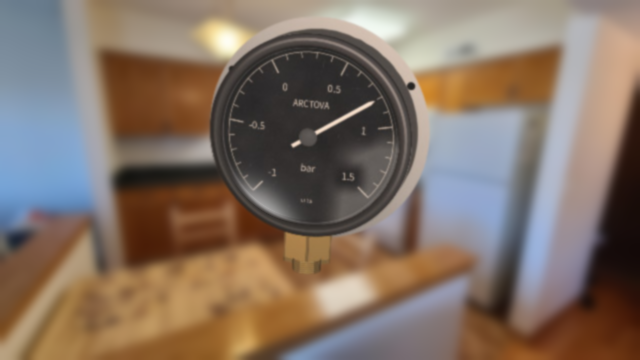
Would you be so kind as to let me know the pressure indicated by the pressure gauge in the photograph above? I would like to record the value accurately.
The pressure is 0.8 bar
